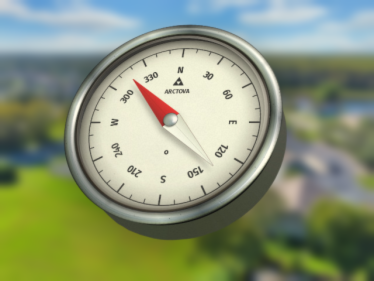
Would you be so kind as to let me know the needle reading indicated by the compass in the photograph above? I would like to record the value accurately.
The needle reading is 315 °
